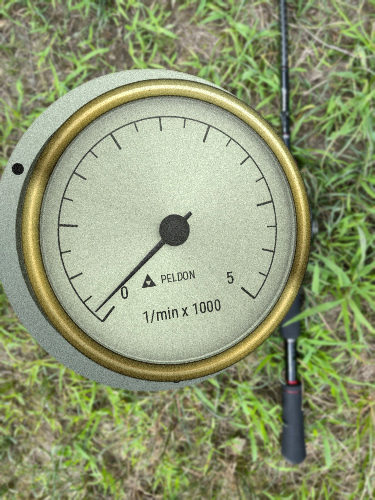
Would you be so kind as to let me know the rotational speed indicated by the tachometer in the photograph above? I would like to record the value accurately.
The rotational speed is 125 rpm
